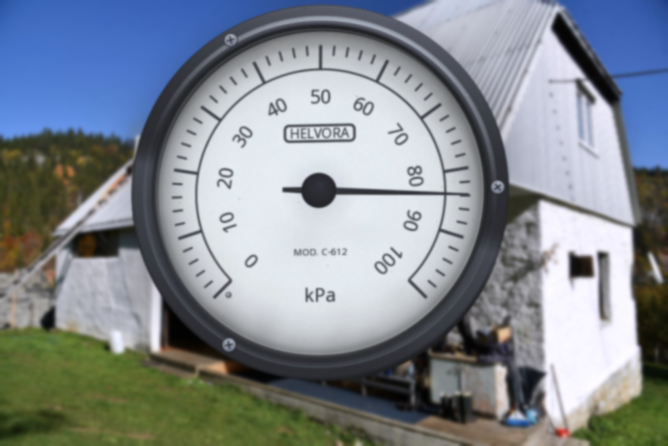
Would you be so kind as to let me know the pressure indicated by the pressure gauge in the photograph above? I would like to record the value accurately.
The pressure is 84 kPa
